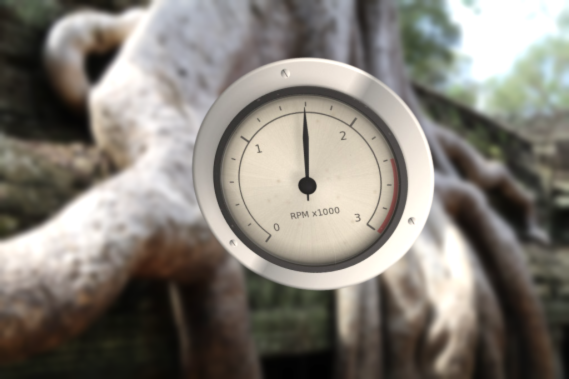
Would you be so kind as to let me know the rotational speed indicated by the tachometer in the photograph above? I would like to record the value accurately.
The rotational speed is 1600 rpm
